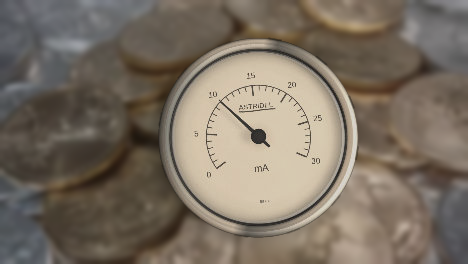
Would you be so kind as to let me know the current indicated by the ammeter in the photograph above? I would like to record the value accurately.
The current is 10 mA
